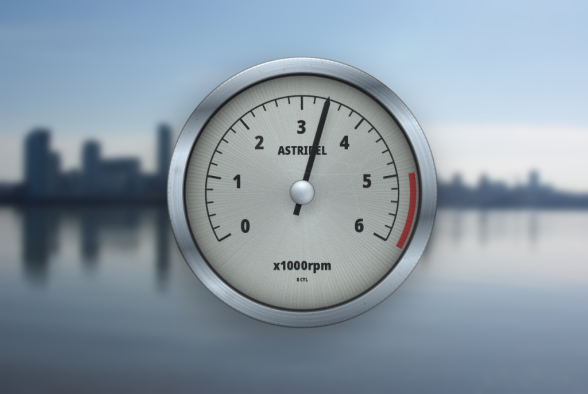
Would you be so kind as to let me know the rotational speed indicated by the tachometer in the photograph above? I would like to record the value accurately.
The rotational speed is 3400 rpm
